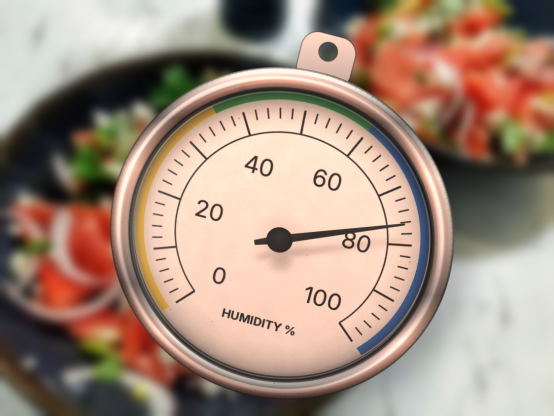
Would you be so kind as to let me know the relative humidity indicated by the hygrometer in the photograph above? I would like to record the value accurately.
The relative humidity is 76 %
